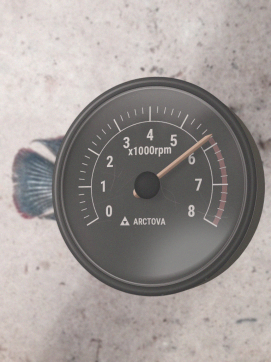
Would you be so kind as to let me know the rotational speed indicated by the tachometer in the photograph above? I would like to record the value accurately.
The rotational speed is 5800 rpm
